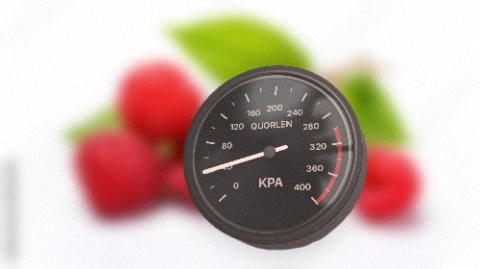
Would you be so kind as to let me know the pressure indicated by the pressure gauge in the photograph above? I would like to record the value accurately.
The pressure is 40 kPa
